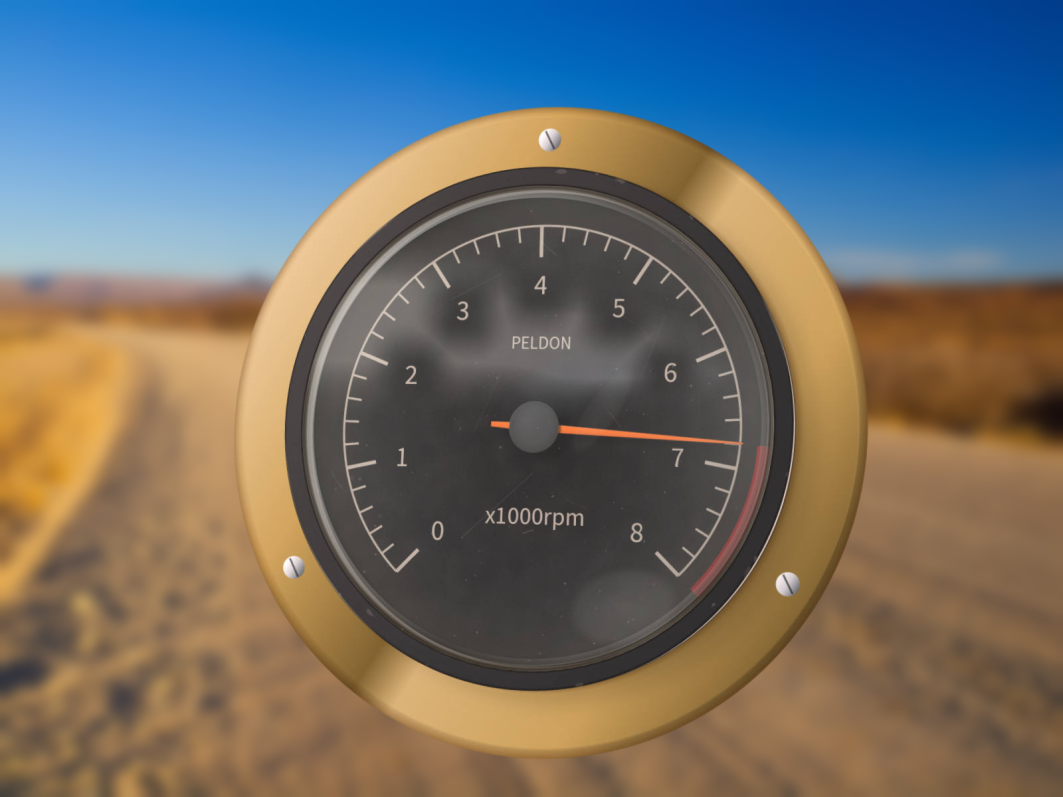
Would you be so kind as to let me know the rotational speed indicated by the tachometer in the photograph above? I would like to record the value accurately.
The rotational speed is 6800 rpm
